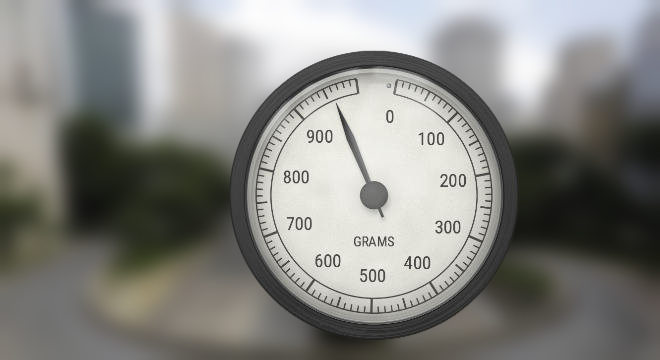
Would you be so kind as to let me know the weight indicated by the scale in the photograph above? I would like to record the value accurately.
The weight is 960 g
